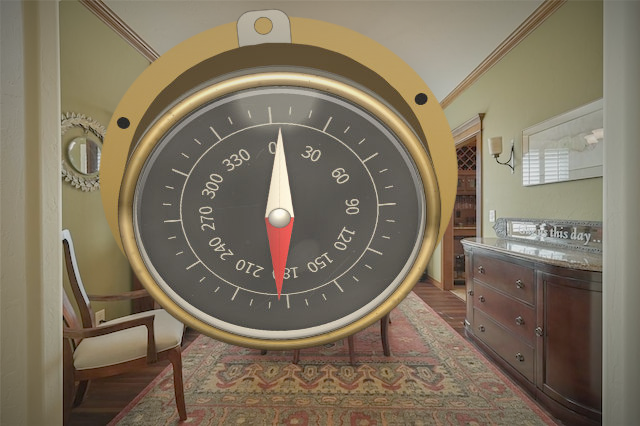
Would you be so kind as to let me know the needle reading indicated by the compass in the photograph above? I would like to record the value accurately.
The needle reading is 185 °
